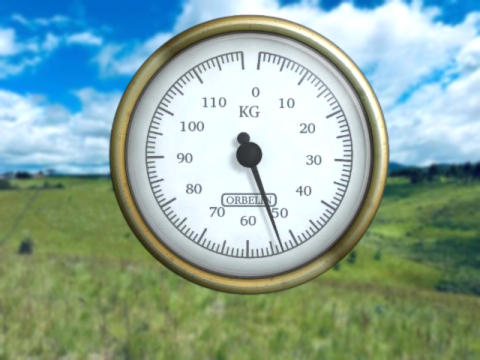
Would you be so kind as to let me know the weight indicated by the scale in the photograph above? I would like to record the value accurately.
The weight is 53 kg
